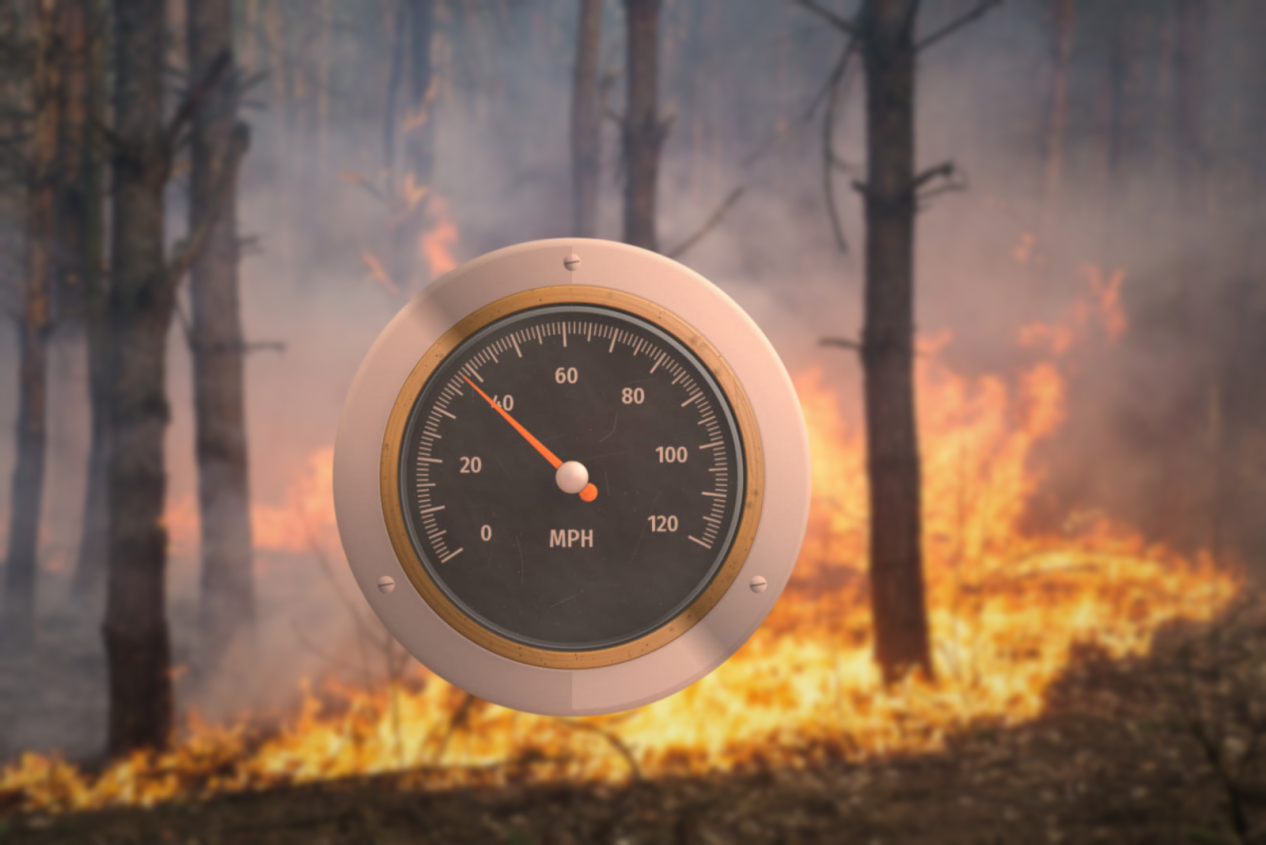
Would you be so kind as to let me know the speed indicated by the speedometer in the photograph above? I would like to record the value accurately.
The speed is 38 mph
